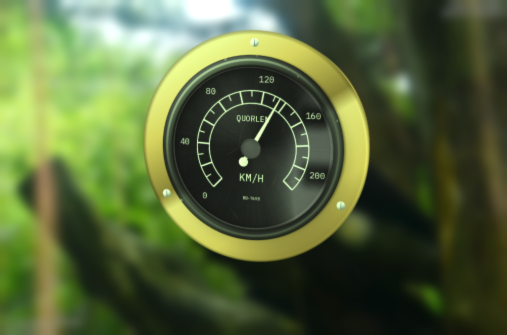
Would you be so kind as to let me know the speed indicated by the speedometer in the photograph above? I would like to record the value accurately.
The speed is 135 km/h
